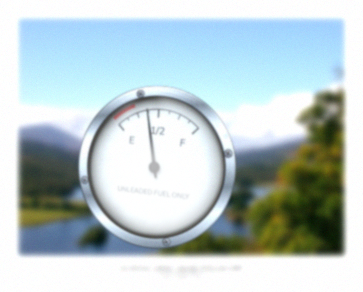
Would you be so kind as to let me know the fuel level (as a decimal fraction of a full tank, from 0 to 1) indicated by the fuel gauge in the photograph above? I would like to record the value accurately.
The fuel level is 0.375
